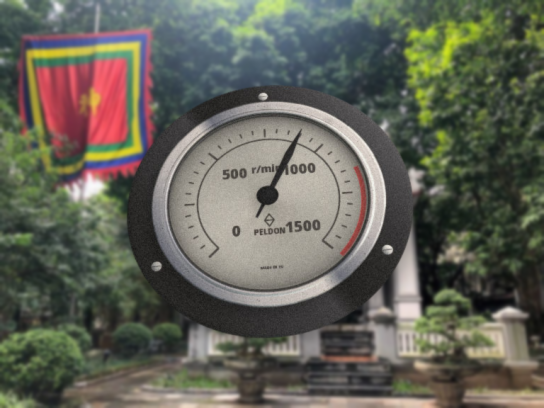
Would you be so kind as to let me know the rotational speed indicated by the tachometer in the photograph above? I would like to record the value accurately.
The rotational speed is 900 rpm
